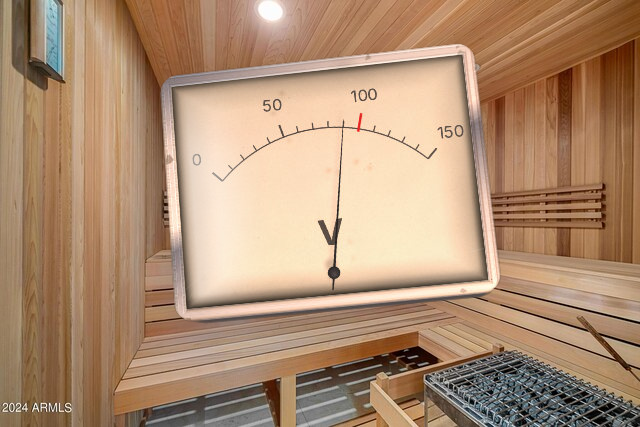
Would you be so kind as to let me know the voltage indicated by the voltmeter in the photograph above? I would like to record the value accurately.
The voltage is 90 V
